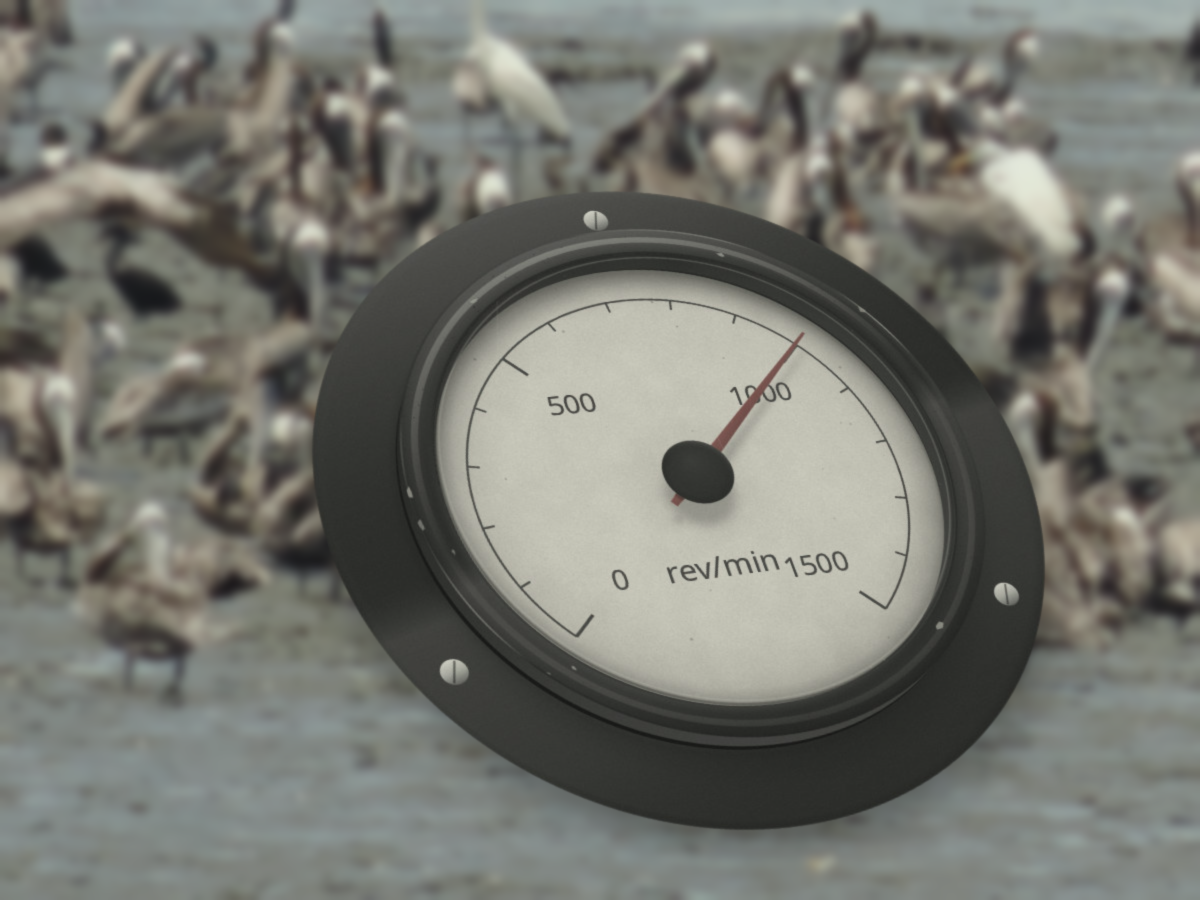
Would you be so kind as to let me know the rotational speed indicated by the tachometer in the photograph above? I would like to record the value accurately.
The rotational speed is 1000 rpm
